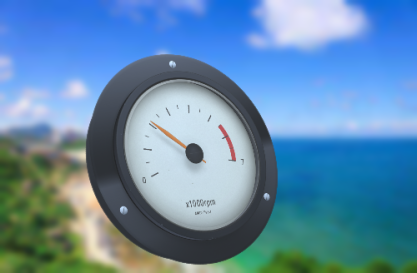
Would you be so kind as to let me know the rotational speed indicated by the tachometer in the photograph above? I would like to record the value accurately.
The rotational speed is 2000 rpm
